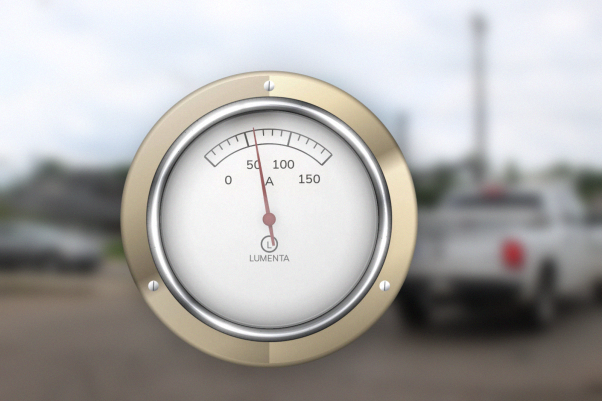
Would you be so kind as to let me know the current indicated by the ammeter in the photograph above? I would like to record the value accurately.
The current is 60 A
